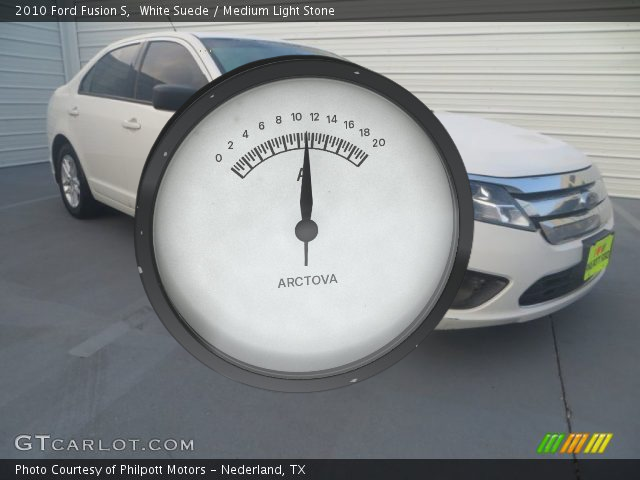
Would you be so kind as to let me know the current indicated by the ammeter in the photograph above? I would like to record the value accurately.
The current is 11 A
